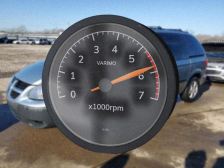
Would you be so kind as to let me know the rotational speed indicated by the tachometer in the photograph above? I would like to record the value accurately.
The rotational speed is 5800 rpm
